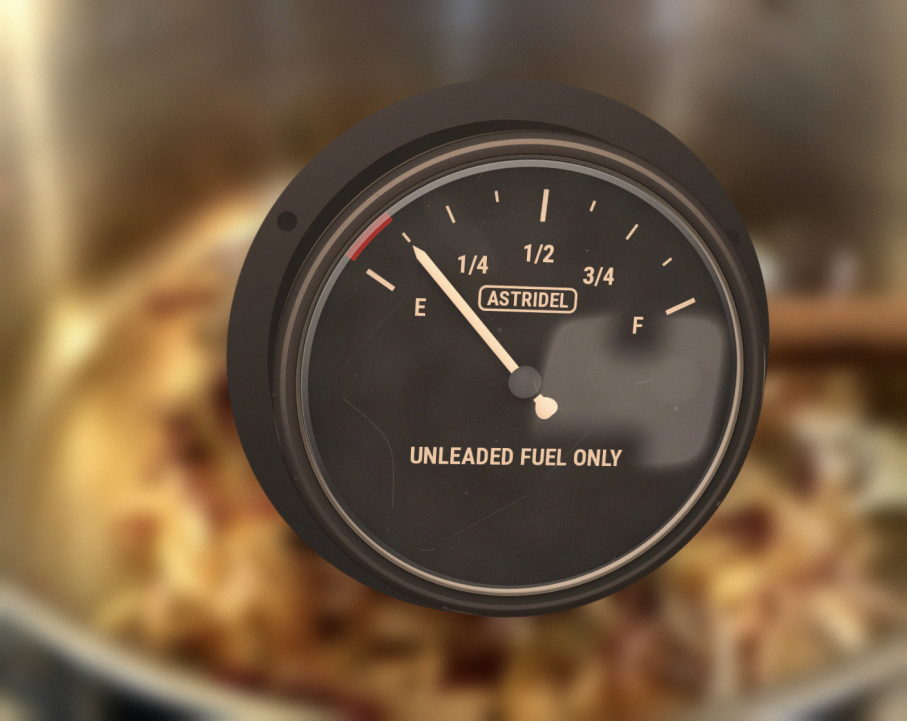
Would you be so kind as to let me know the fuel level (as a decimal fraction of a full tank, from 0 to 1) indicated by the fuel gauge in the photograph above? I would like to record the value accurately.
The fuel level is 0.125
